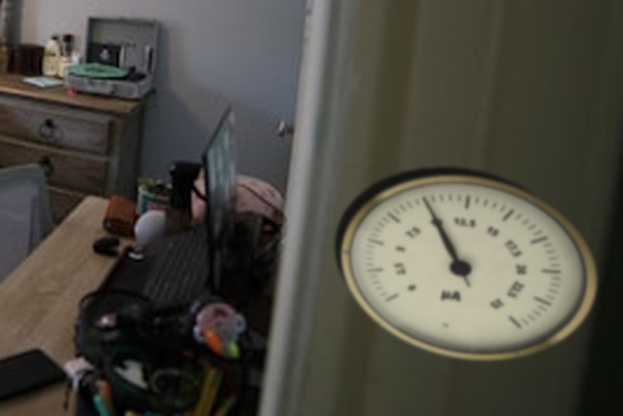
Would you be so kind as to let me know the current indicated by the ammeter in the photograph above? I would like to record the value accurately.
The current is 10 µA
